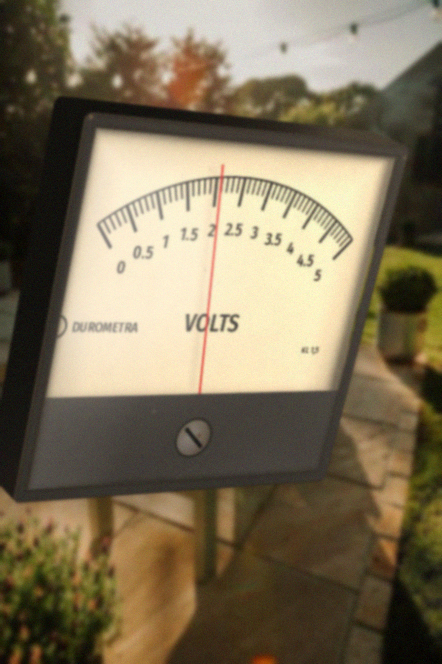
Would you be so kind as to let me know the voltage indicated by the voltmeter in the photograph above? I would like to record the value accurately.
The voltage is 2 V
